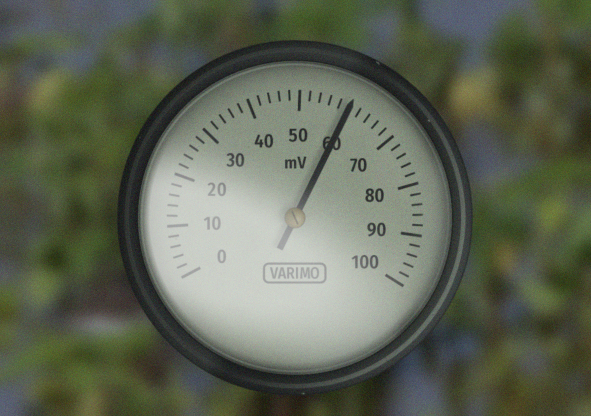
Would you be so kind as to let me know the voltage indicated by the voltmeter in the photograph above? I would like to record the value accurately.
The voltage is 60 mV
